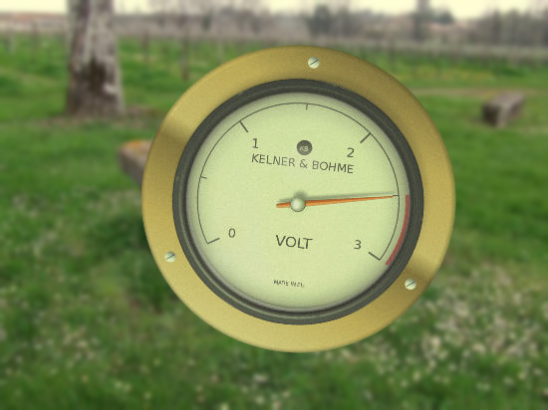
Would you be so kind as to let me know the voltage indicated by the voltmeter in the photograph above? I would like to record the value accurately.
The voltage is 2.5 V
